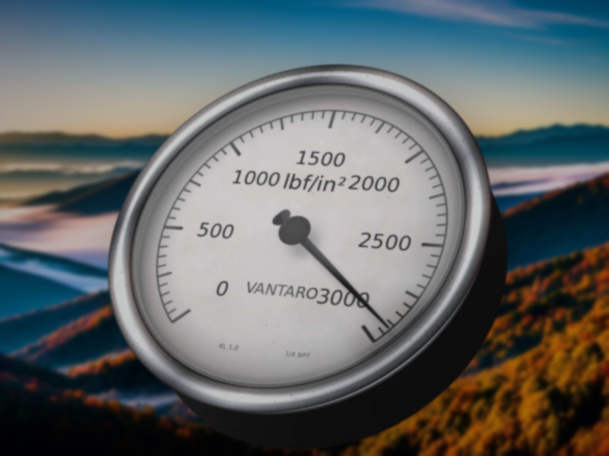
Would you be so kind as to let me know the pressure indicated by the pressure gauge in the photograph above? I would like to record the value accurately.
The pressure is 2925 psi
